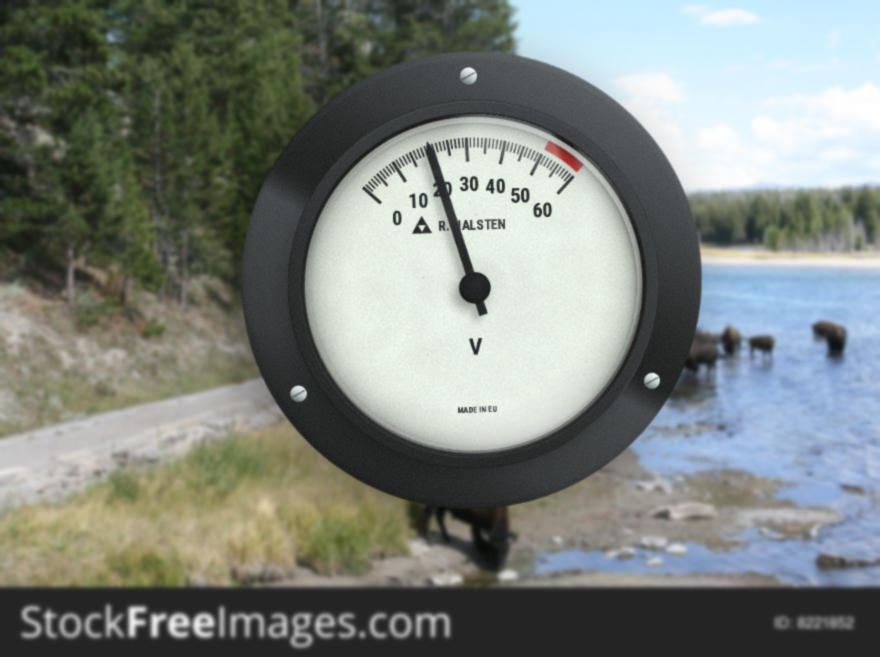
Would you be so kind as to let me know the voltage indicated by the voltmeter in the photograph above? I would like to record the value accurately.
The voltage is 20 V
